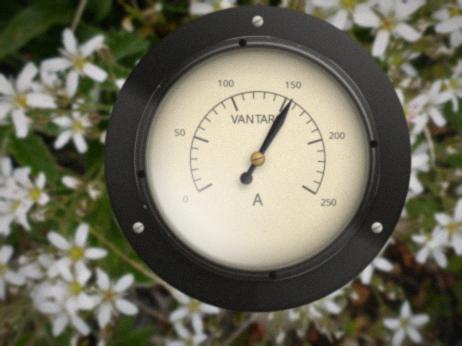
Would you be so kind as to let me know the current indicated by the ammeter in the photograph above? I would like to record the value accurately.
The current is 155 A
